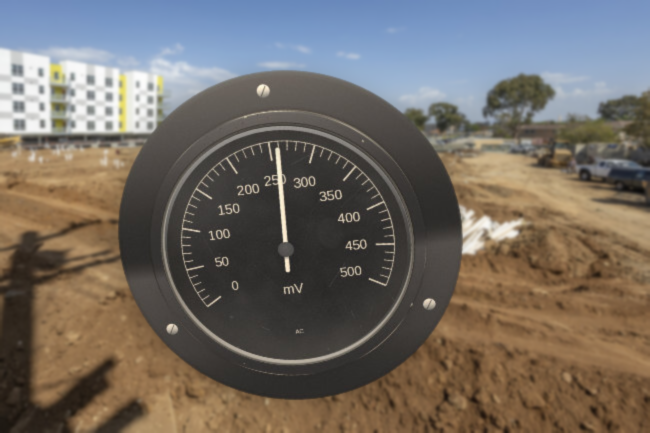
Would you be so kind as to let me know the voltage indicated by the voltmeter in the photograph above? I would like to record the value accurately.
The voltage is 260 mV
